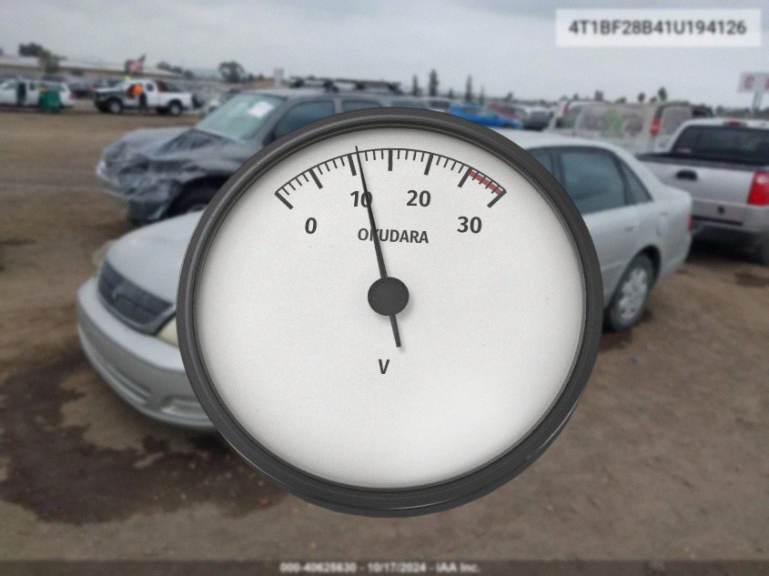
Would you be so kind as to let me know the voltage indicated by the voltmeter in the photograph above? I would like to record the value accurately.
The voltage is 11 V
